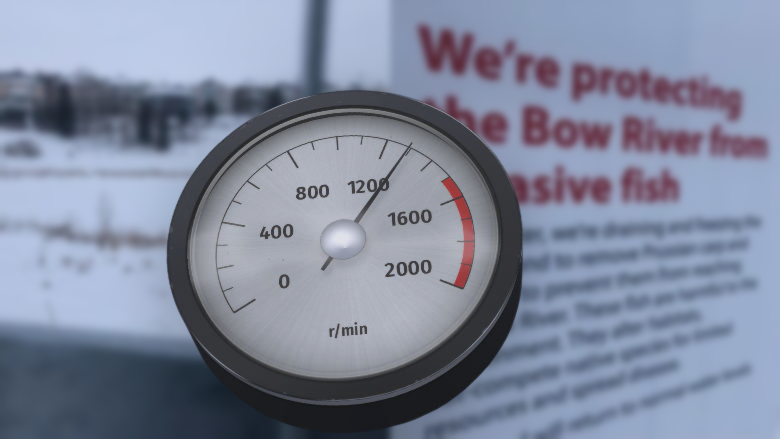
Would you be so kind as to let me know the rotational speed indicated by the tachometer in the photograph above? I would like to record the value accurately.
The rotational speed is 1300 rpm
